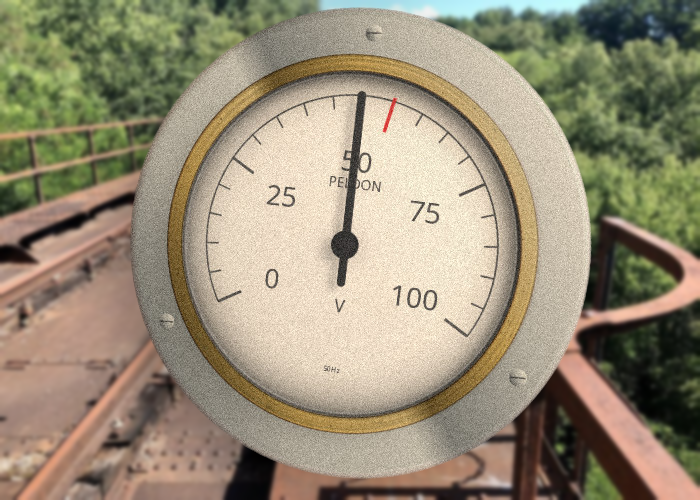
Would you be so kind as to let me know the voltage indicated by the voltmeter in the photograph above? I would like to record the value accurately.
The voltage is 50 V
